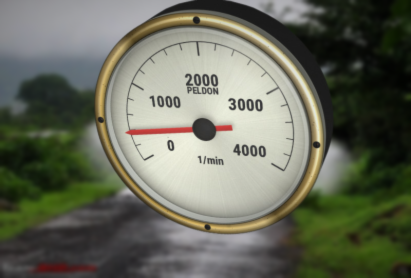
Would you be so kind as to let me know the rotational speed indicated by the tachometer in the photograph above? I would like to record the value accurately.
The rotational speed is 400 rpm
